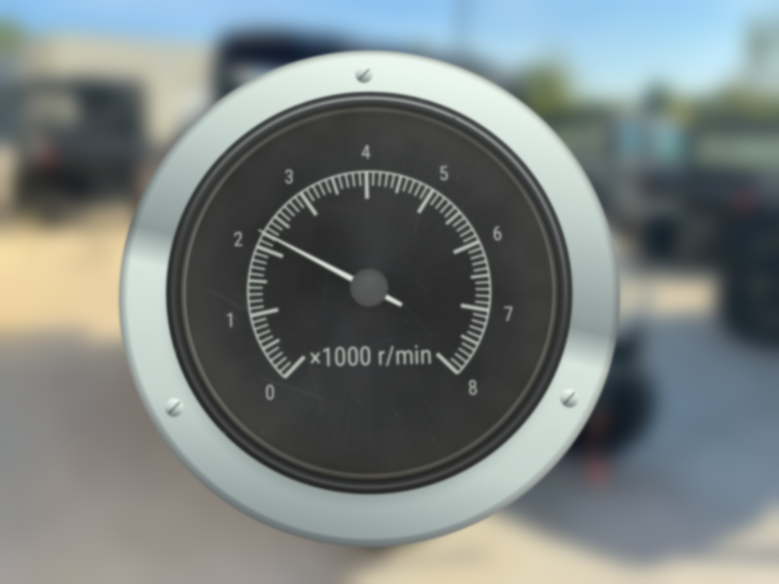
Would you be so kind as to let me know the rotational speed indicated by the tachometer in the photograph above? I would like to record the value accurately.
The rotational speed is 2200 rpm
